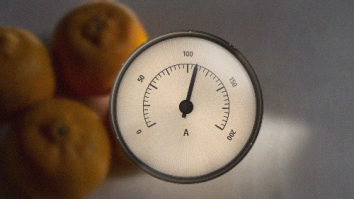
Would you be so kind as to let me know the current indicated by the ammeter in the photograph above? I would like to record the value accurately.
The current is 110 A
